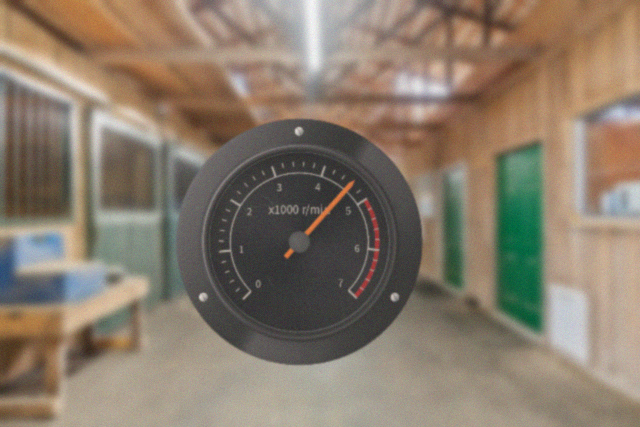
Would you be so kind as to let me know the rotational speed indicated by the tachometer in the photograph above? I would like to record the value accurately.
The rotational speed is 4600 rpm
